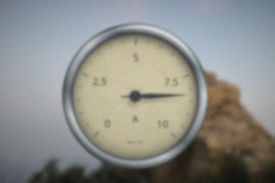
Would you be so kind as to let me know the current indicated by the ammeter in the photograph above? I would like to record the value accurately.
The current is 8.25 A
